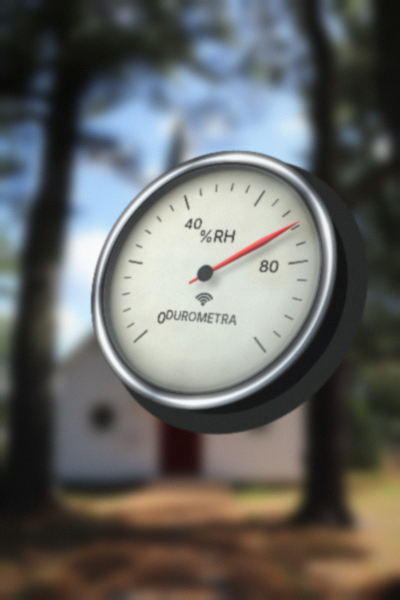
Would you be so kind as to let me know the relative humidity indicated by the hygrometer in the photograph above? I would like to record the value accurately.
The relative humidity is 72 %
